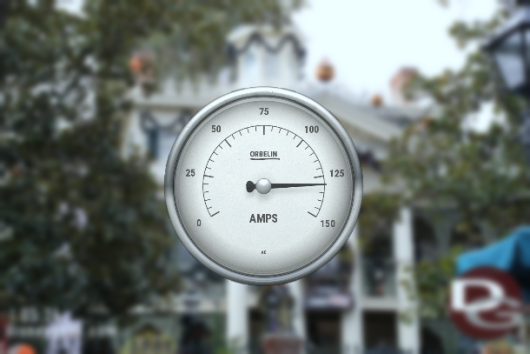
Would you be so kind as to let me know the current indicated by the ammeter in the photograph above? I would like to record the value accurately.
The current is 130 A
